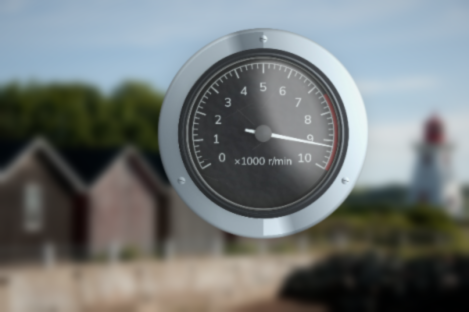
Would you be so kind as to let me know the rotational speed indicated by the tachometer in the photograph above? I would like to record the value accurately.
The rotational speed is 9200 rpm
